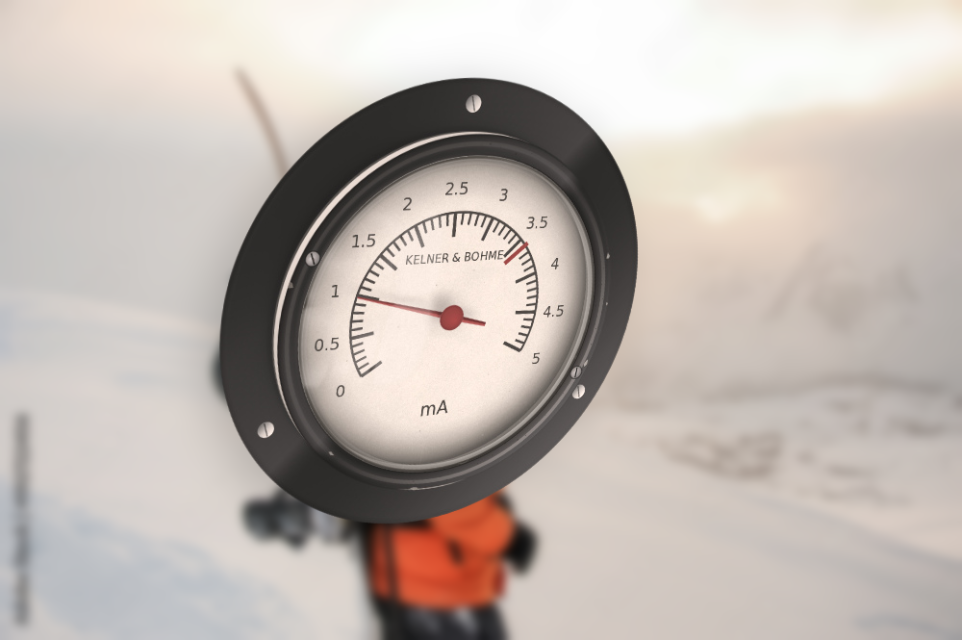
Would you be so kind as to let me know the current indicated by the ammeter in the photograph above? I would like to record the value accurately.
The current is 1 mA
